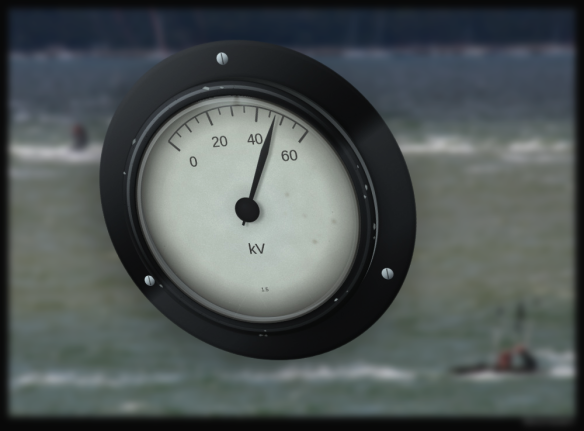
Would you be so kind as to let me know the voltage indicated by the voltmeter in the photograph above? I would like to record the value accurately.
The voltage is 47.5 kV
